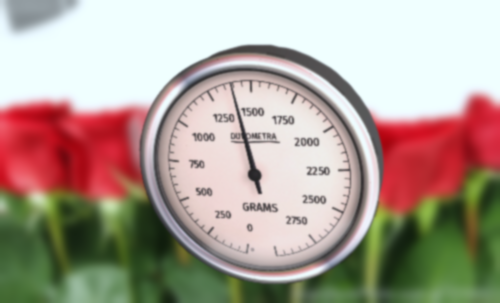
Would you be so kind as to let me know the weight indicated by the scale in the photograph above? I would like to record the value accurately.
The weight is 1400 g
